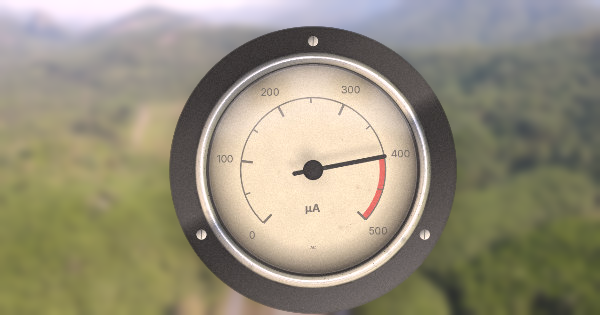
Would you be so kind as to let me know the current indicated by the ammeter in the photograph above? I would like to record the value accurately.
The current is 400 µA
